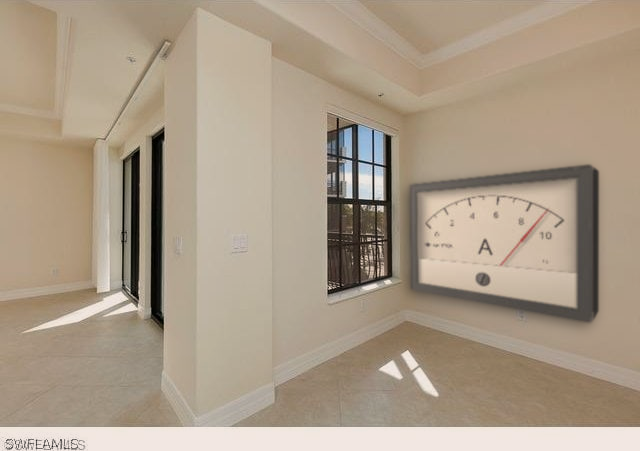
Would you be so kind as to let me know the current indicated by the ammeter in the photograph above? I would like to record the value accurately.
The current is 9 A
